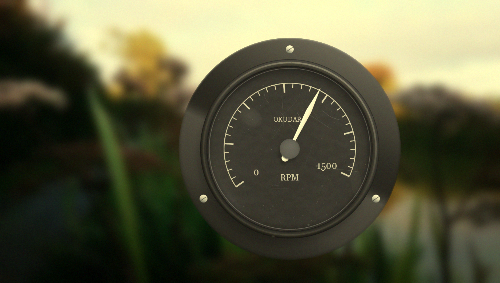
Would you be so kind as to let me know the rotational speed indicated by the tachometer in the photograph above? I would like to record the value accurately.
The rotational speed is 950 rpm
